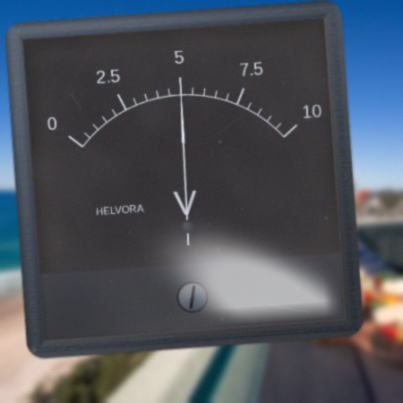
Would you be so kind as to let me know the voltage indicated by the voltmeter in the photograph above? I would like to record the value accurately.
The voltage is 5 V
